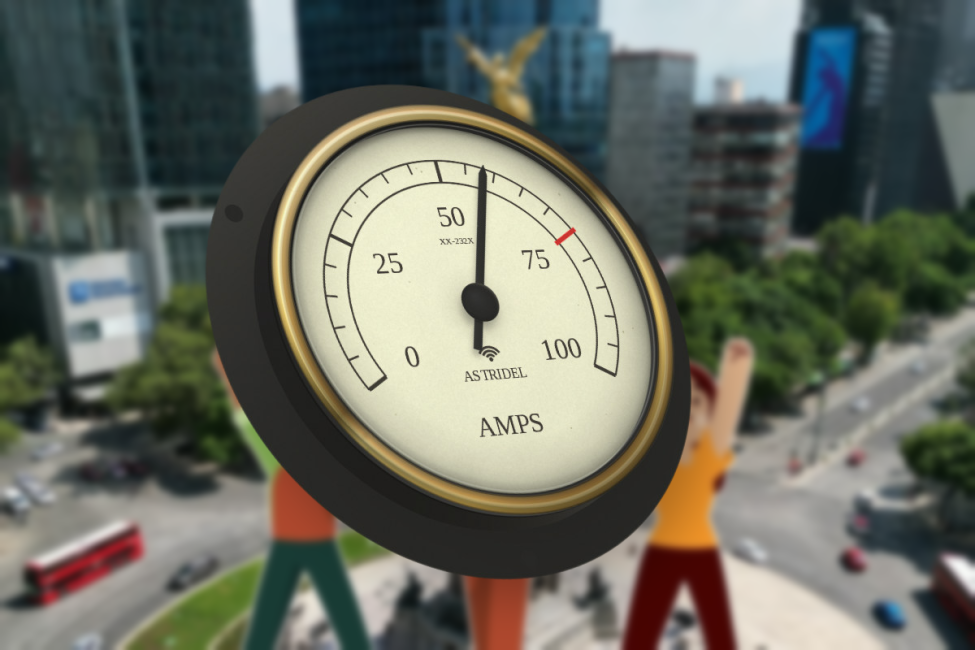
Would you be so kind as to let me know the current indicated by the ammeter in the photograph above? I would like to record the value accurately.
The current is 57.5 A
